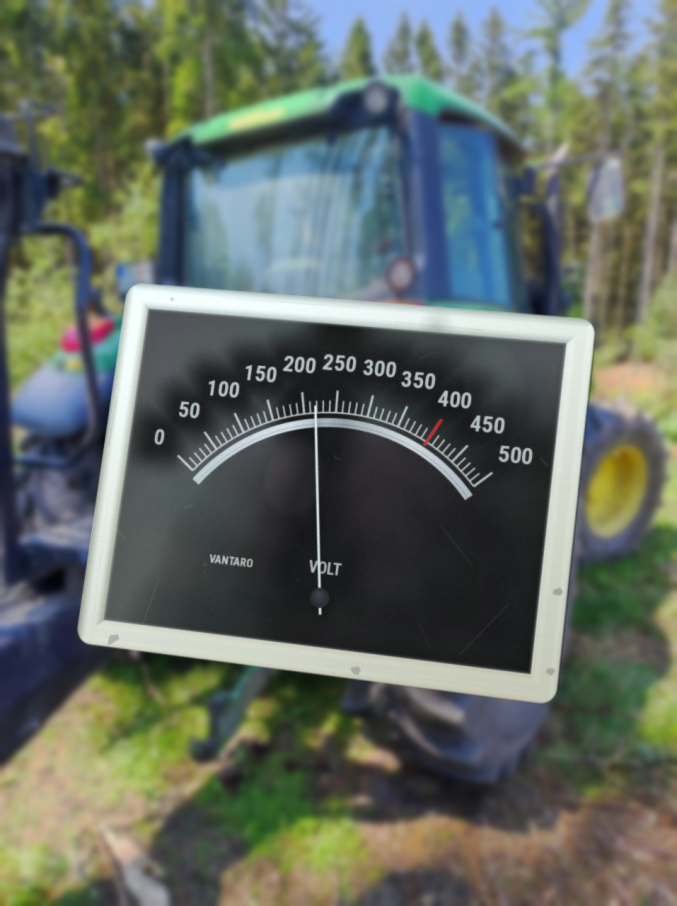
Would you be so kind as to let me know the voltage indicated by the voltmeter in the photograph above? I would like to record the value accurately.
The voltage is 220 V
